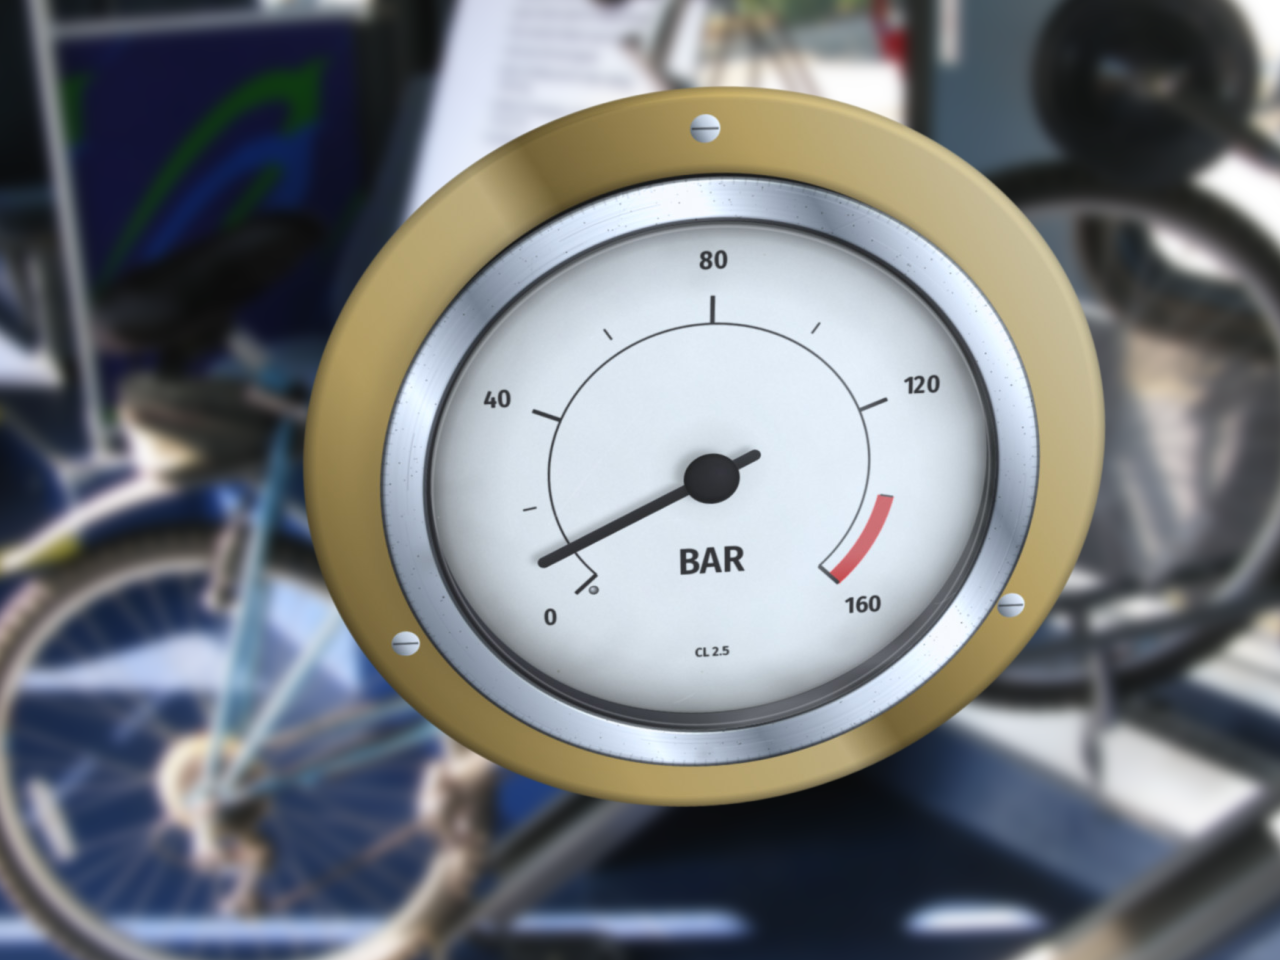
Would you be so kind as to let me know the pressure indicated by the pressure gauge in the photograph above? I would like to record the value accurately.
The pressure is 10 bar
